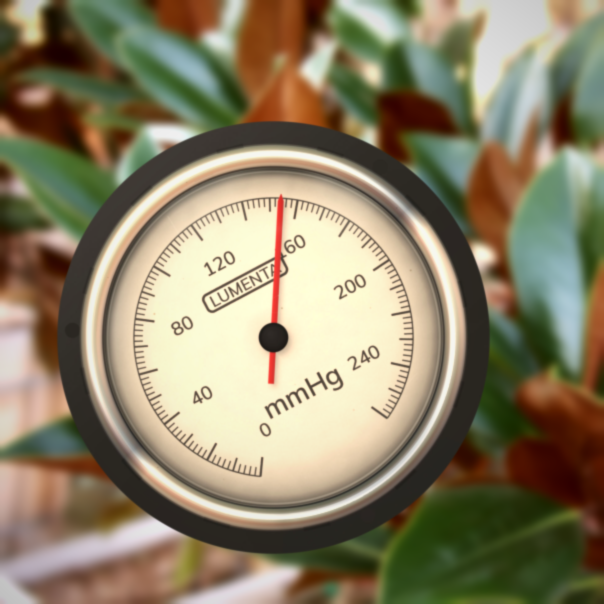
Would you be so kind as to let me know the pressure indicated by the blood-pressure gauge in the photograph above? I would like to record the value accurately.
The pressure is 154 mmHg
